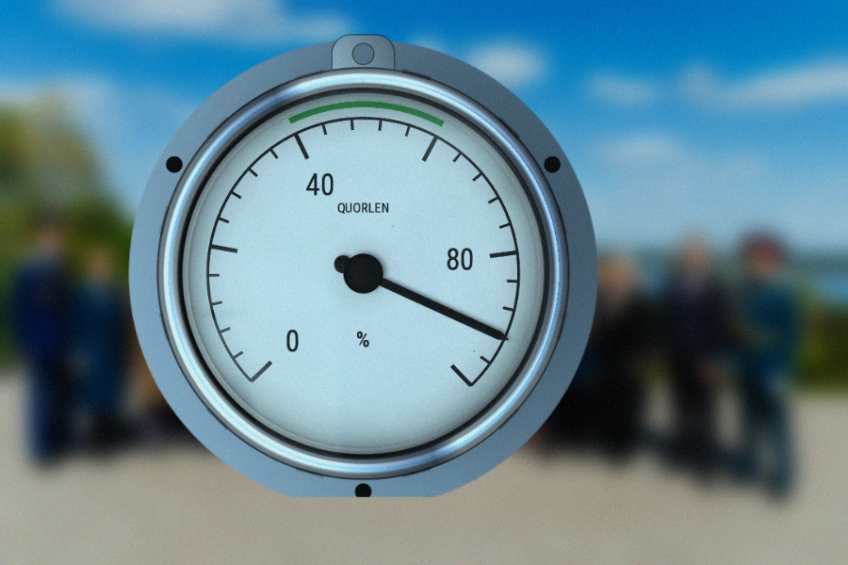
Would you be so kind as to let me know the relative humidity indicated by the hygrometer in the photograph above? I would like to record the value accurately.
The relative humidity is 92 %
